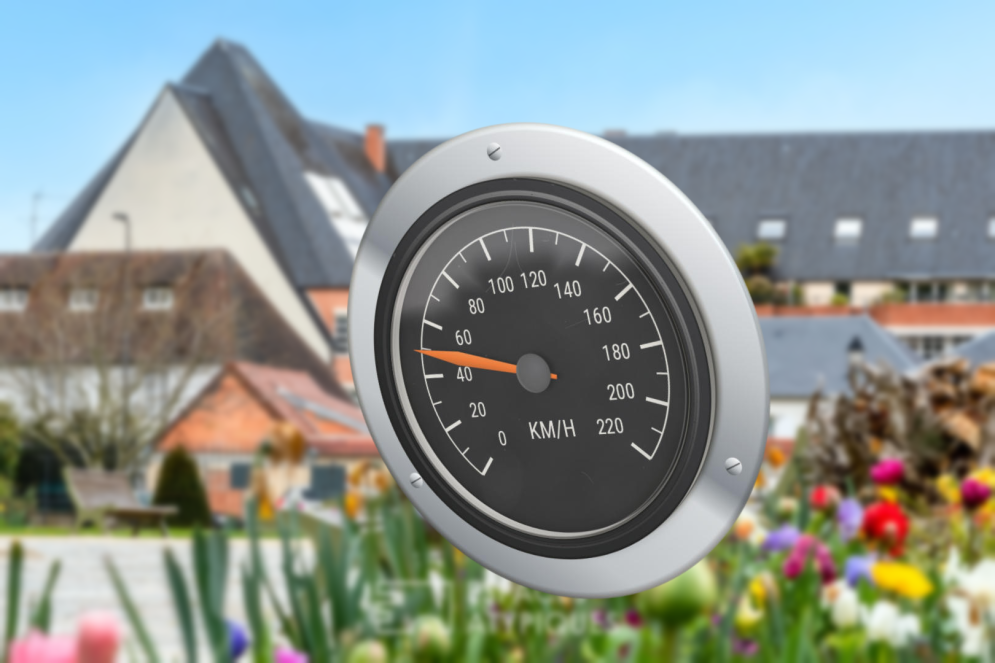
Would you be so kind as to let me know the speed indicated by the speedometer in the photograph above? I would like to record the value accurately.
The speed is 50 km/h
